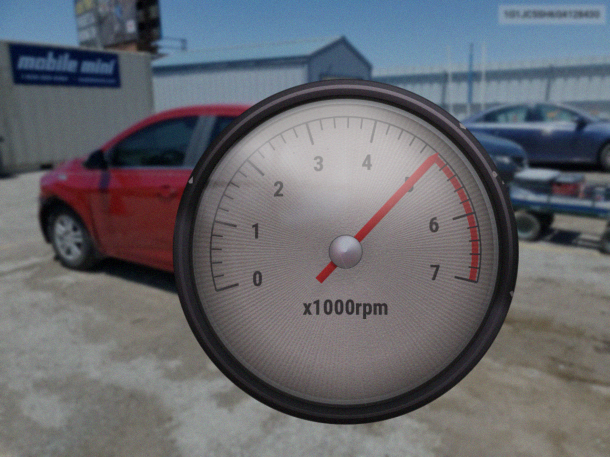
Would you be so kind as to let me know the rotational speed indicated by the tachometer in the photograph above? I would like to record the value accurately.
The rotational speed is 5000 rpm
